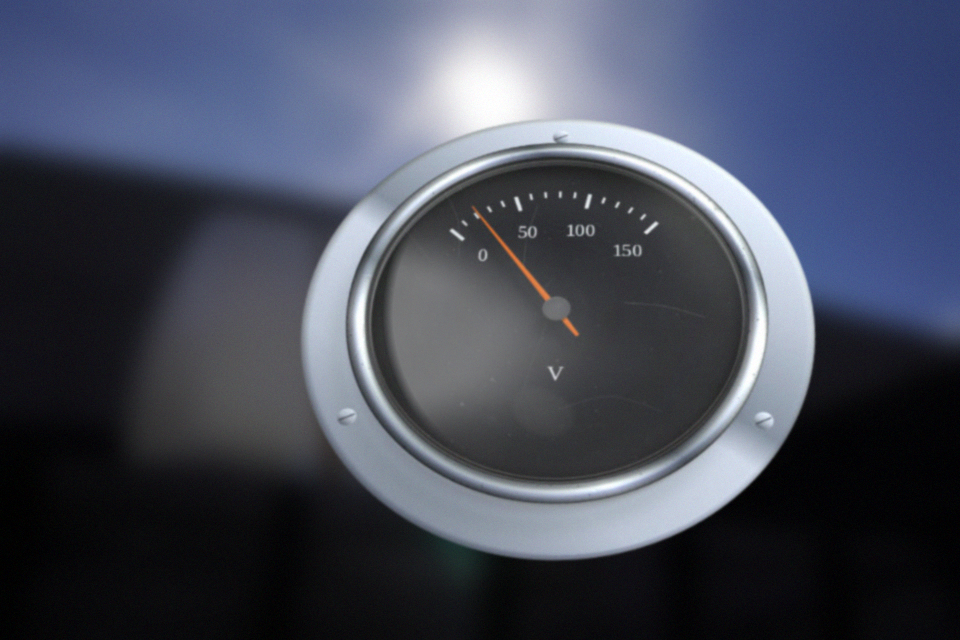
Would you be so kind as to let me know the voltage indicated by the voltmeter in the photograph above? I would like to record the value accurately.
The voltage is 20 V
